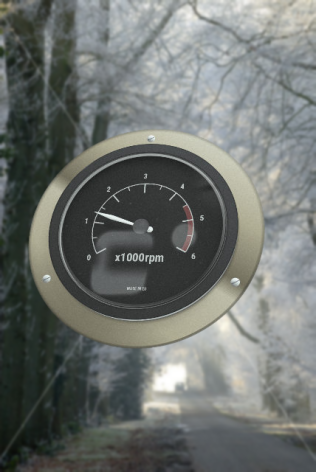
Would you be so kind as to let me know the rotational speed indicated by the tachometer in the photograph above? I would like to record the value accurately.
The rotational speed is 1250 rpm
